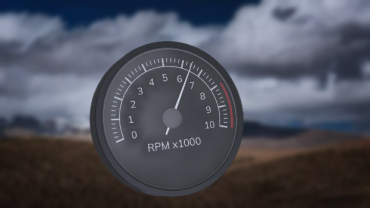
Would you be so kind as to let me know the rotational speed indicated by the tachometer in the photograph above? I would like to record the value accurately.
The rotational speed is 6400 rpm
